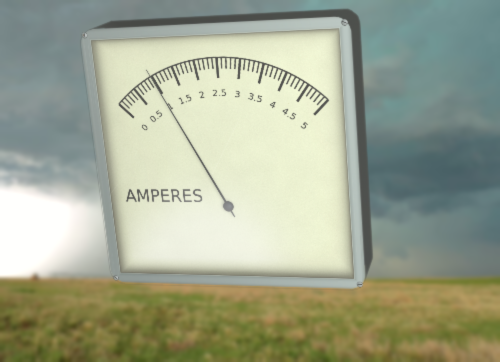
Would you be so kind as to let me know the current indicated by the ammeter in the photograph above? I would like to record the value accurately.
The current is 1 A
